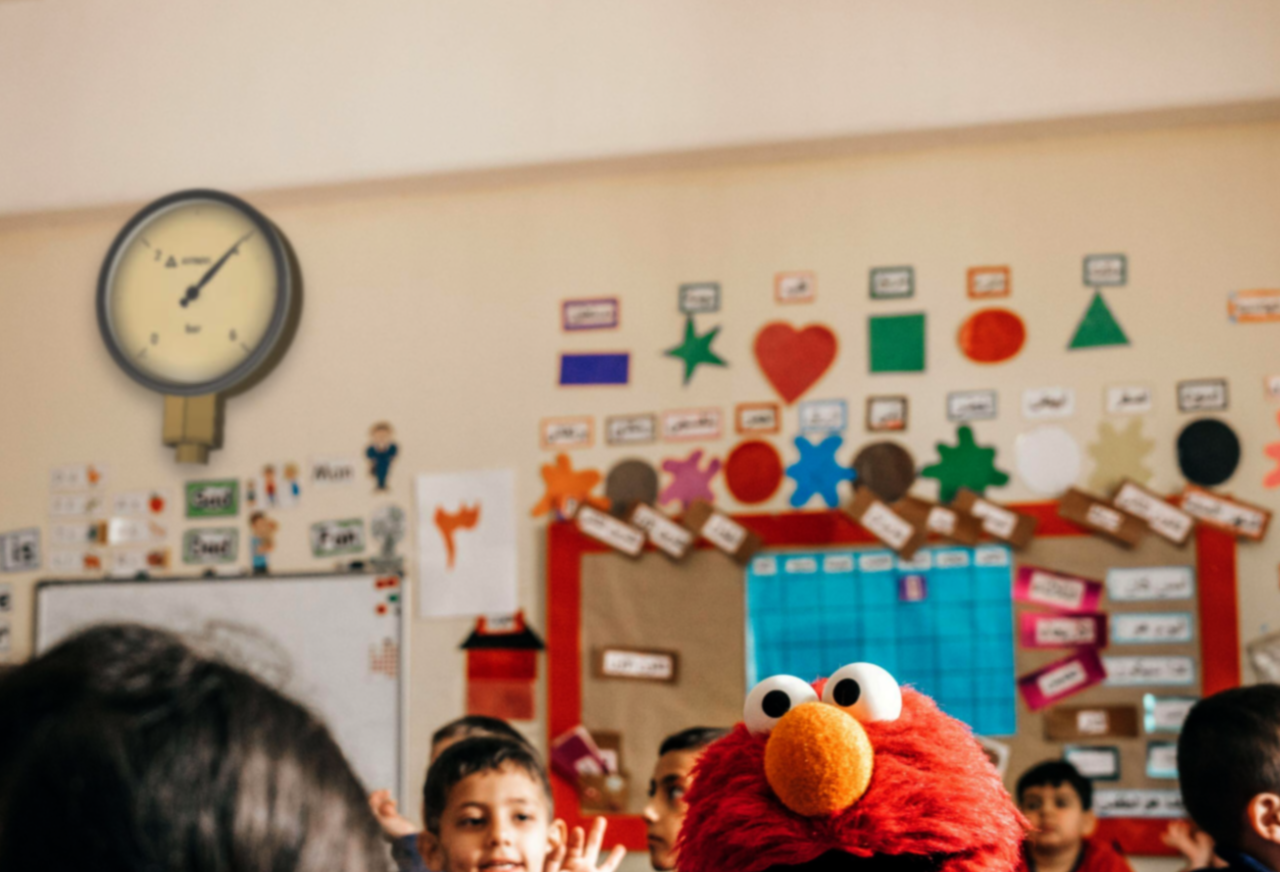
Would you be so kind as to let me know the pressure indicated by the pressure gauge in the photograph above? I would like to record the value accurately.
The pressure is 4 bar
